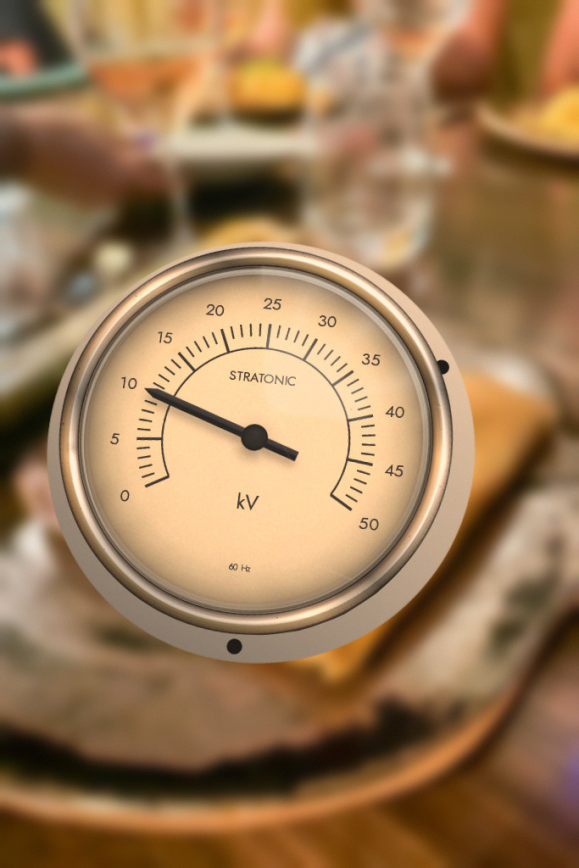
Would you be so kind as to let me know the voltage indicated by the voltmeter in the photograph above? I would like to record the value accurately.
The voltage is 10 kV
